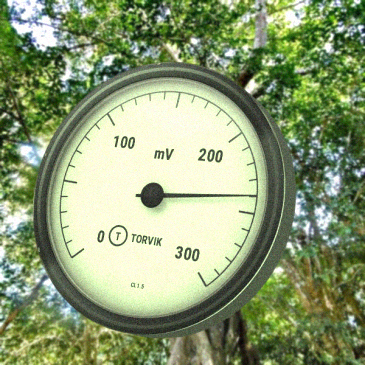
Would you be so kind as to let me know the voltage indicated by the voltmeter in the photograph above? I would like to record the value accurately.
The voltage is 240 mV
